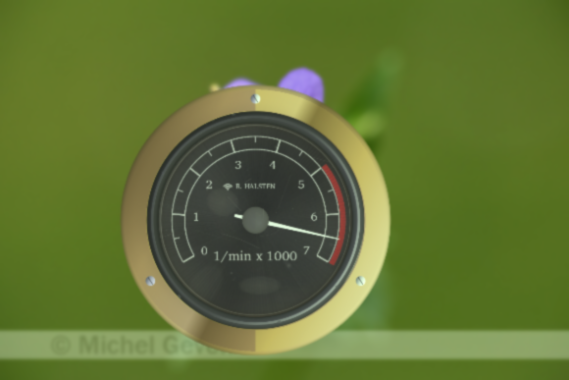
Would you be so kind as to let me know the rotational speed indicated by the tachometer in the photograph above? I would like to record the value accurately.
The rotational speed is 6500 rpm
